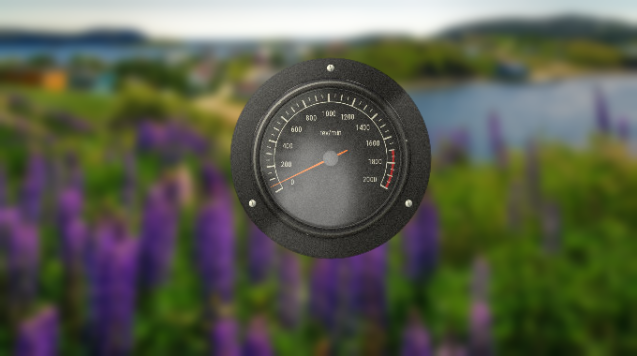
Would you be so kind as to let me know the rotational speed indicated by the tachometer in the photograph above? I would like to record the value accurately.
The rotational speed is 50 rpm
